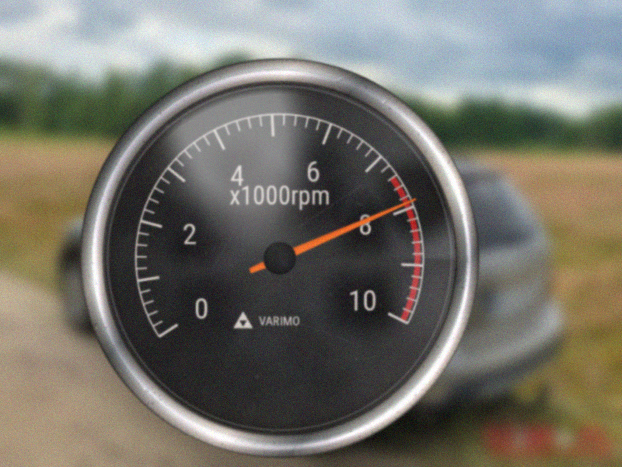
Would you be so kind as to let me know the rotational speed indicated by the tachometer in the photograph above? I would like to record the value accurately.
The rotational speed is 7900 rpm
